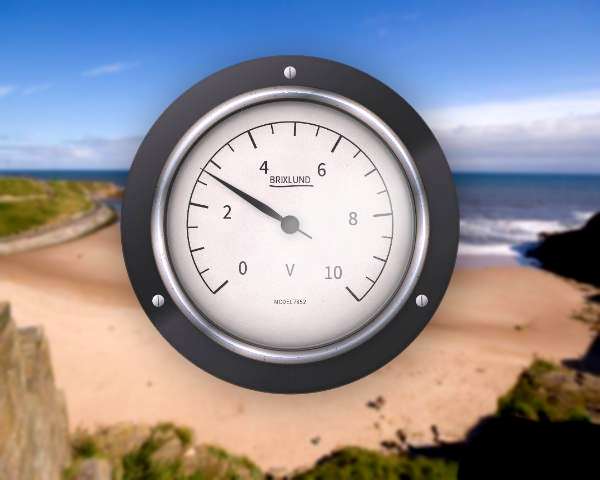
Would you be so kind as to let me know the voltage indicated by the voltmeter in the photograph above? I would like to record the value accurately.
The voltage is 2.75 V
